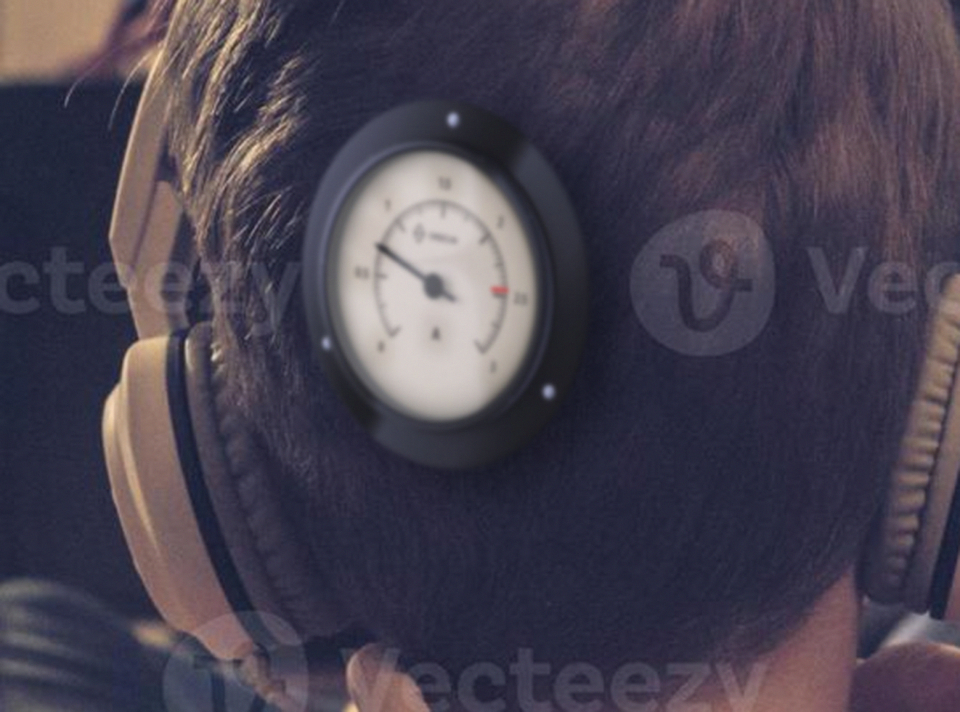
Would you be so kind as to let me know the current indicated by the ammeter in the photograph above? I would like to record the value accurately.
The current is 0.75 A
